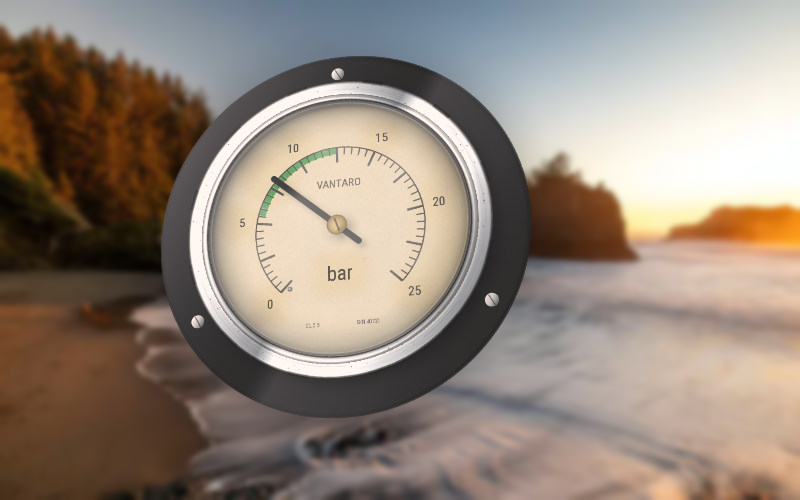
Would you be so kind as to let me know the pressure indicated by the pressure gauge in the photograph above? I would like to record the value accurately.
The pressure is 8 bar
